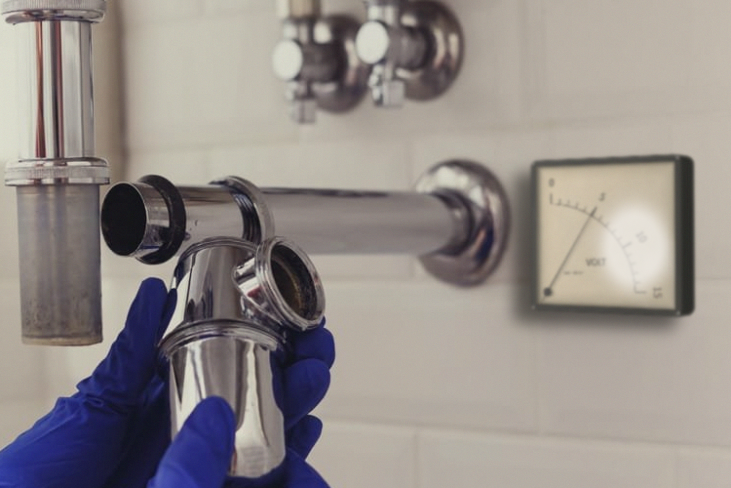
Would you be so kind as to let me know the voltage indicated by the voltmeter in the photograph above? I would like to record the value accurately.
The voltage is 5 V
